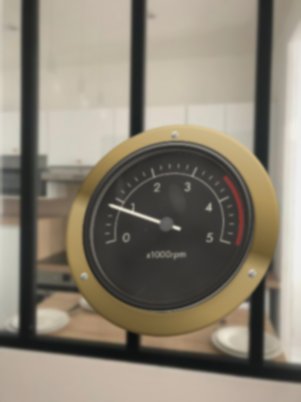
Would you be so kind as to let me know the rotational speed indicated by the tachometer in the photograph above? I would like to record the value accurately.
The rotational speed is 800 rpm
